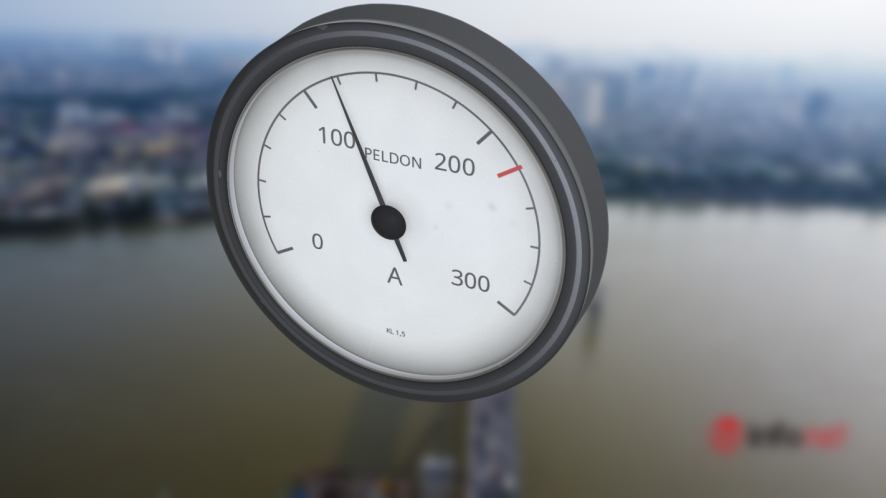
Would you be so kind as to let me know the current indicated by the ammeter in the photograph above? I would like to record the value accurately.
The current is 120 A
